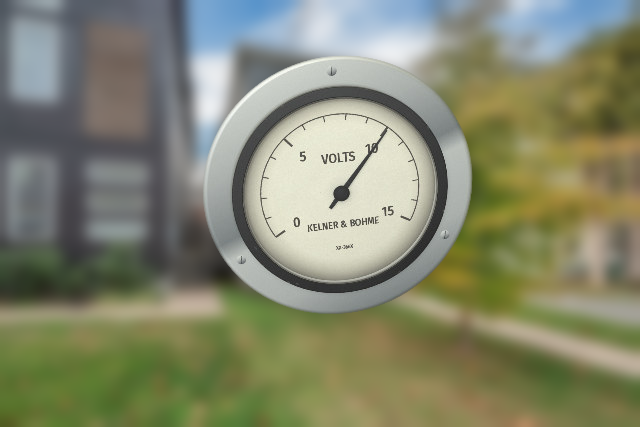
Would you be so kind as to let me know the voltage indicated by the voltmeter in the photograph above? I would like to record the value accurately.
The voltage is 10 V
